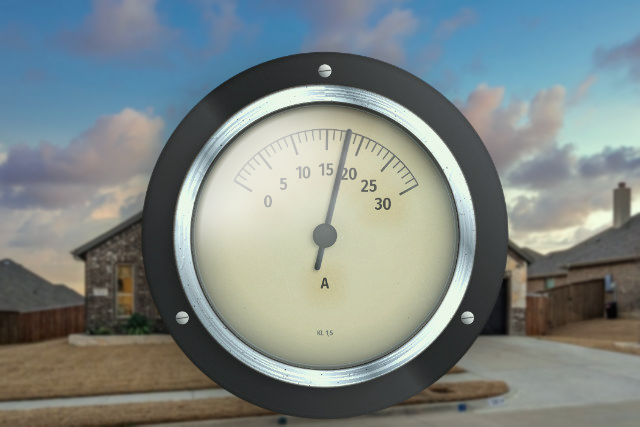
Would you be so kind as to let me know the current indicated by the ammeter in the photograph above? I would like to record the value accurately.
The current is 18 A
